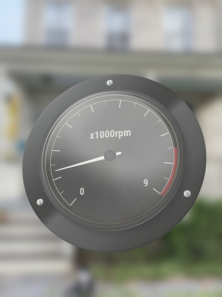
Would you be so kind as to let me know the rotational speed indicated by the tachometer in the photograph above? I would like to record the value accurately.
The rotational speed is 1250 rpm
